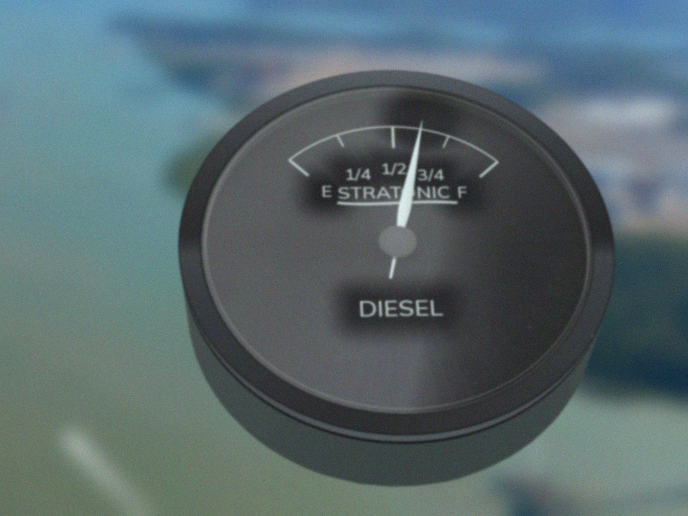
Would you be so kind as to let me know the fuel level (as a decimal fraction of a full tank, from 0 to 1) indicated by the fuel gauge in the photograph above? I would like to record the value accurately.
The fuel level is 0.625
